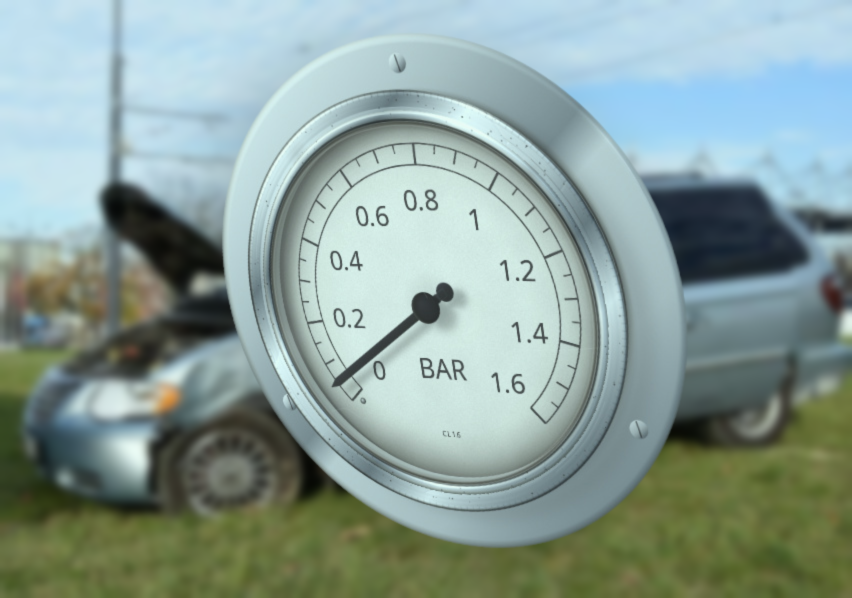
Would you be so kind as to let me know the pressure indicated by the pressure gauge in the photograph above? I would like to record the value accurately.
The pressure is 0.05 bar
